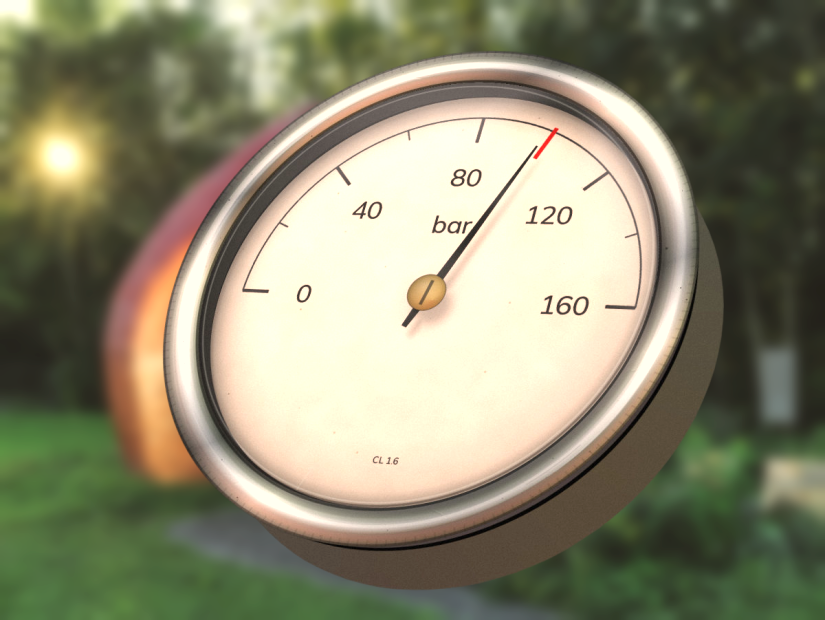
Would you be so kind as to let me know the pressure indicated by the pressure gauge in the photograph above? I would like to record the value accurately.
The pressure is 100 bar
